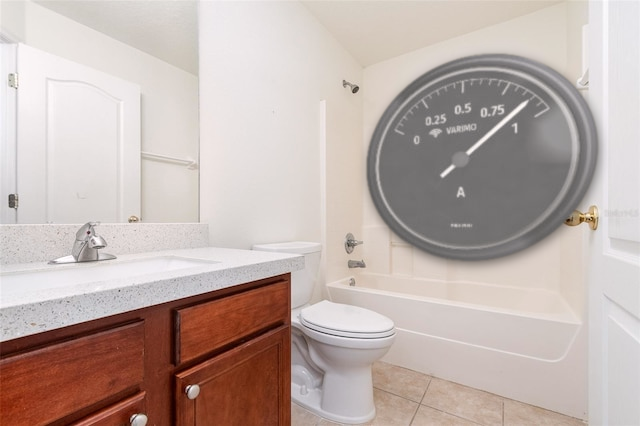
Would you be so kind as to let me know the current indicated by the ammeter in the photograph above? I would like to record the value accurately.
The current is 0.9 A
